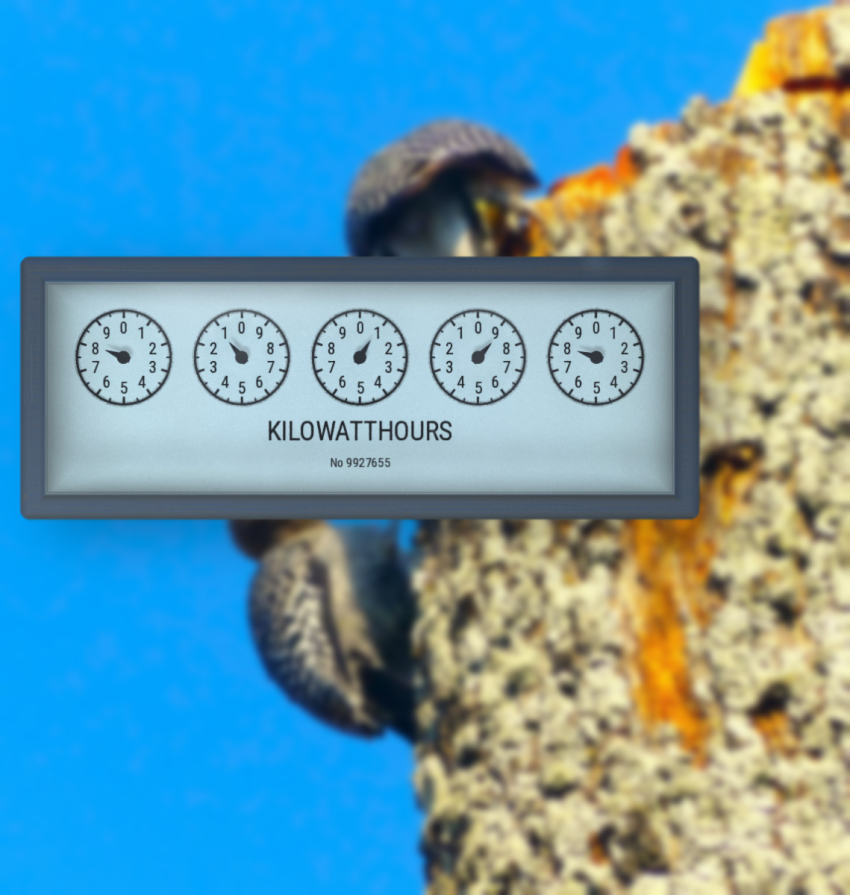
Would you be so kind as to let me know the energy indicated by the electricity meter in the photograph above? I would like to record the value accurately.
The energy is 81088 kWh
